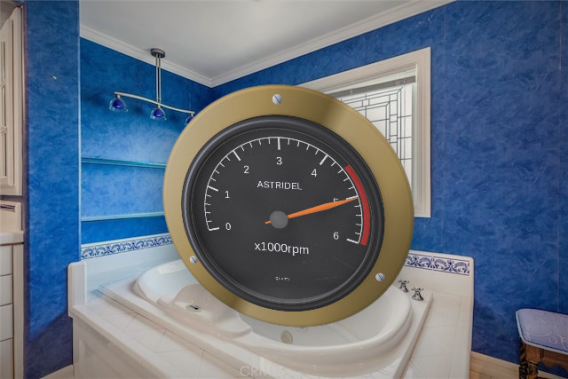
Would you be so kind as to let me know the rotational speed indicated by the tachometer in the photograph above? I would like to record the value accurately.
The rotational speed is 5000 rpm
